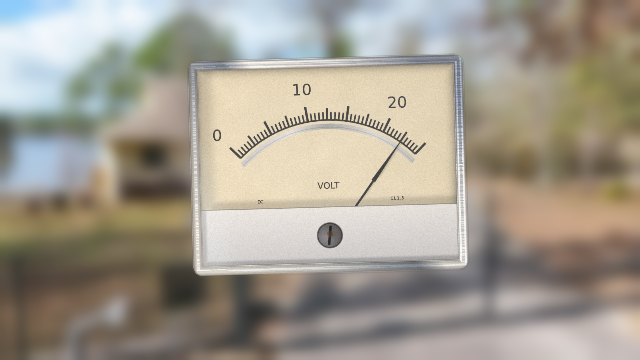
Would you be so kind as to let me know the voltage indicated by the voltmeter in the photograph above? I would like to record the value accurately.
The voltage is 22.5 V
